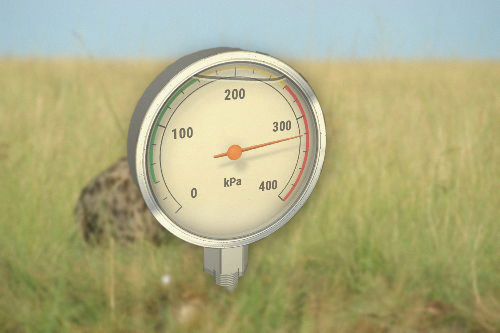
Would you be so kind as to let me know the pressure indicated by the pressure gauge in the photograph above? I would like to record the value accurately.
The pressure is 320 kPa
